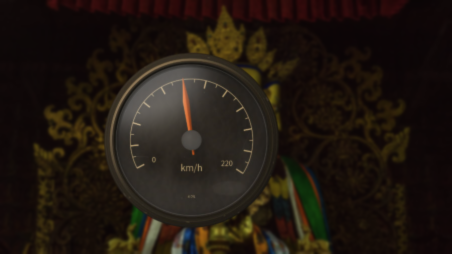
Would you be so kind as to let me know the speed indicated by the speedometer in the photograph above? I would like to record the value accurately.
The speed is 100 km/h
